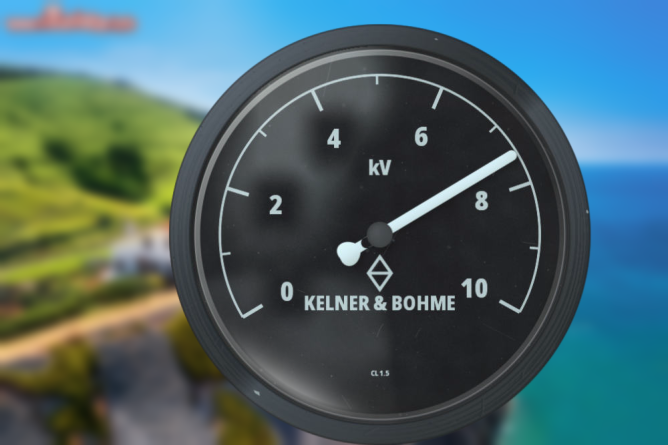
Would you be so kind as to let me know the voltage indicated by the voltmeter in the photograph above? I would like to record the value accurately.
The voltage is 7.5 kV
